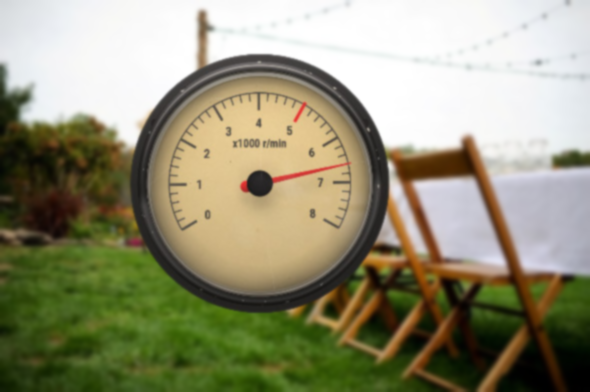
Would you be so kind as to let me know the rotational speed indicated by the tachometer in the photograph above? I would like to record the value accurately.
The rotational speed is 6600 rpm
